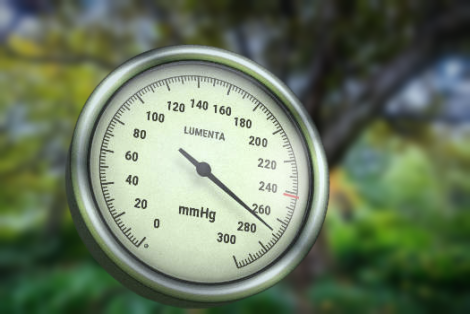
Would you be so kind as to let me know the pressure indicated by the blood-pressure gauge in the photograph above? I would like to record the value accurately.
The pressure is 270 mmHg
